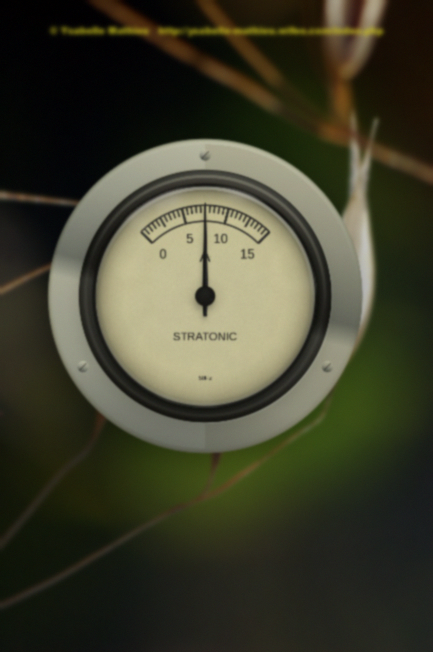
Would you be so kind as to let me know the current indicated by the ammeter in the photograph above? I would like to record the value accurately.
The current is 7.5 A
